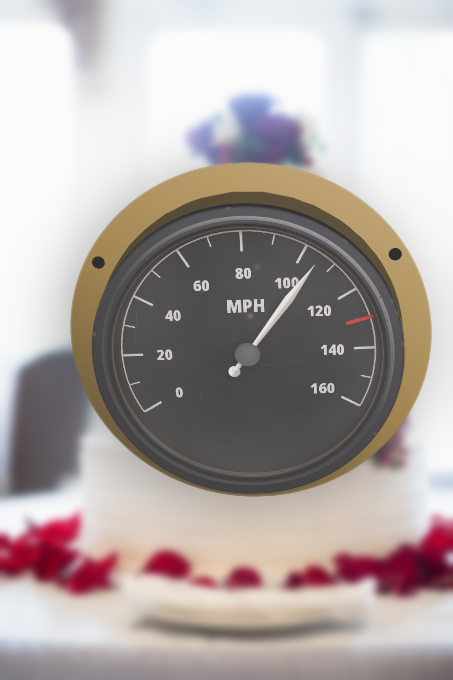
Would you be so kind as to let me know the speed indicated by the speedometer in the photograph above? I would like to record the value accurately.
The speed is 105 mph
